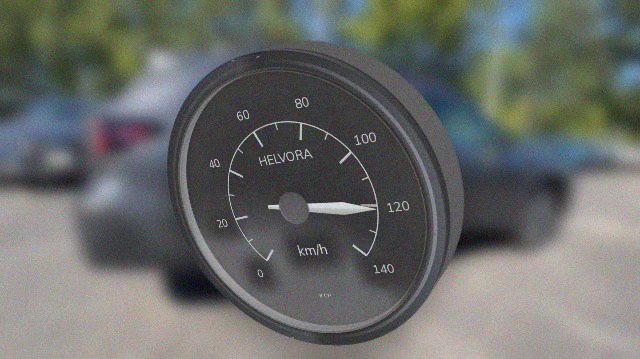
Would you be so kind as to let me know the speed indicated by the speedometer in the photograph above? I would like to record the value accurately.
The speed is 120 km/h
